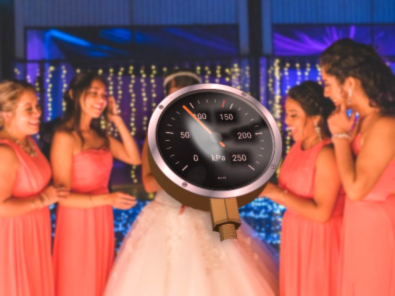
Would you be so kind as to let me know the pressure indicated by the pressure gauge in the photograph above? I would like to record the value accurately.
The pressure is 90 kPa
